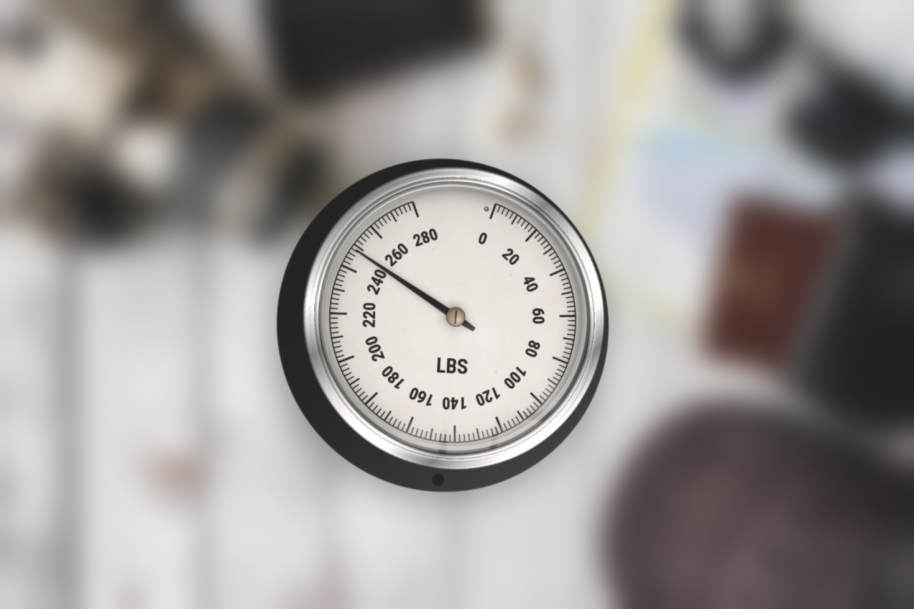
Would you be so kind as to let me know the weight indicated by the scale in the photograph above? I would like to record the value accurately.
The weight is 248 lb
